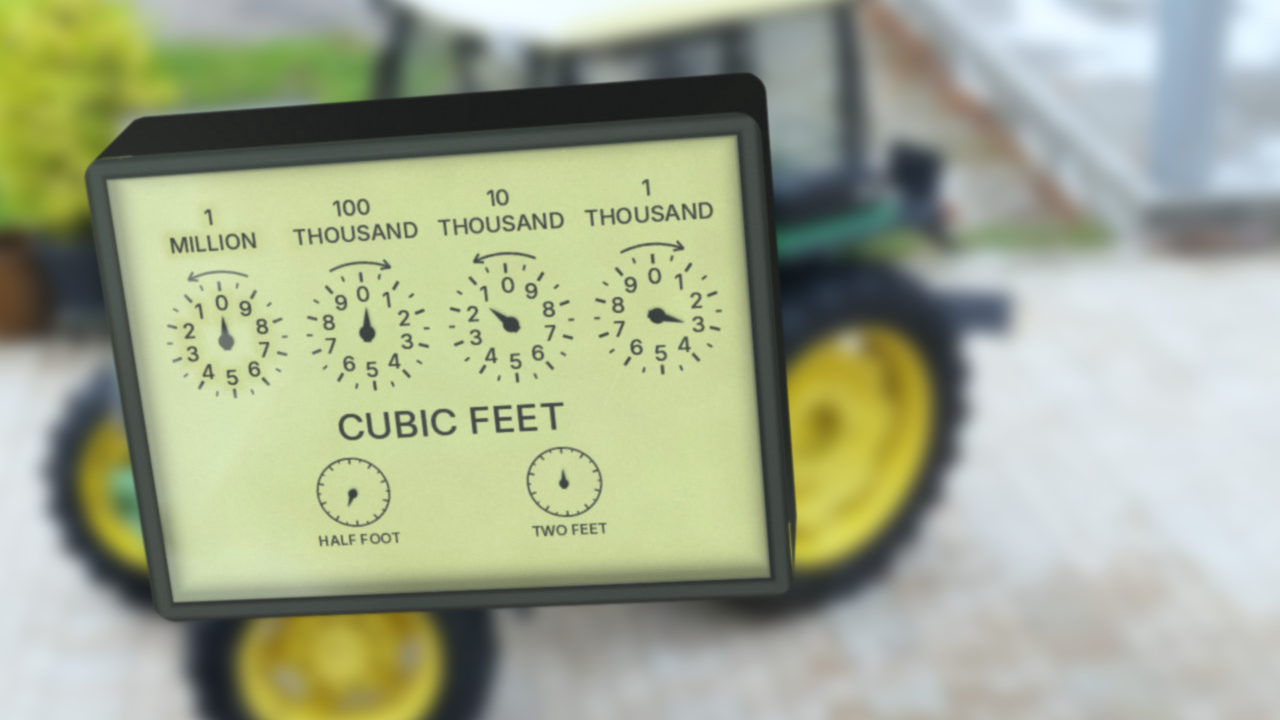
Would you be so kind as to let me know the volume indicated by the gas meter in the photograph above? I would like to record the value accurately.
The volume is 1300 ft³
